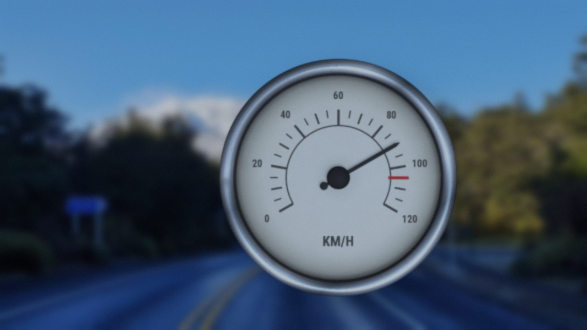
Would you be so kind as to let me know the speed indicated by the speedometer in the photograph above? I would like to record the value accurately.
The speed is 90 km/h
